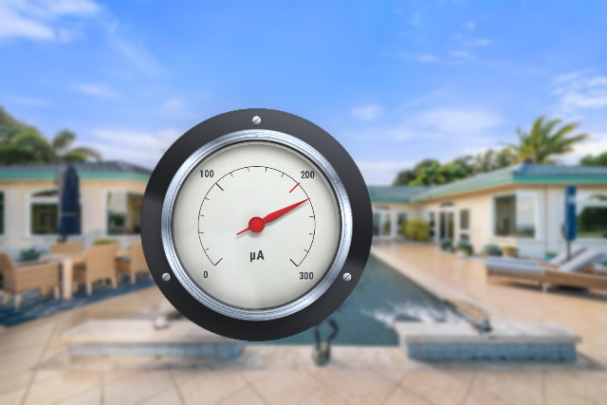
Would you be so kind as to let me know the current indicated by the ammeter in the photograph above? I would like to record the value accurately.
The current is 220 µA
